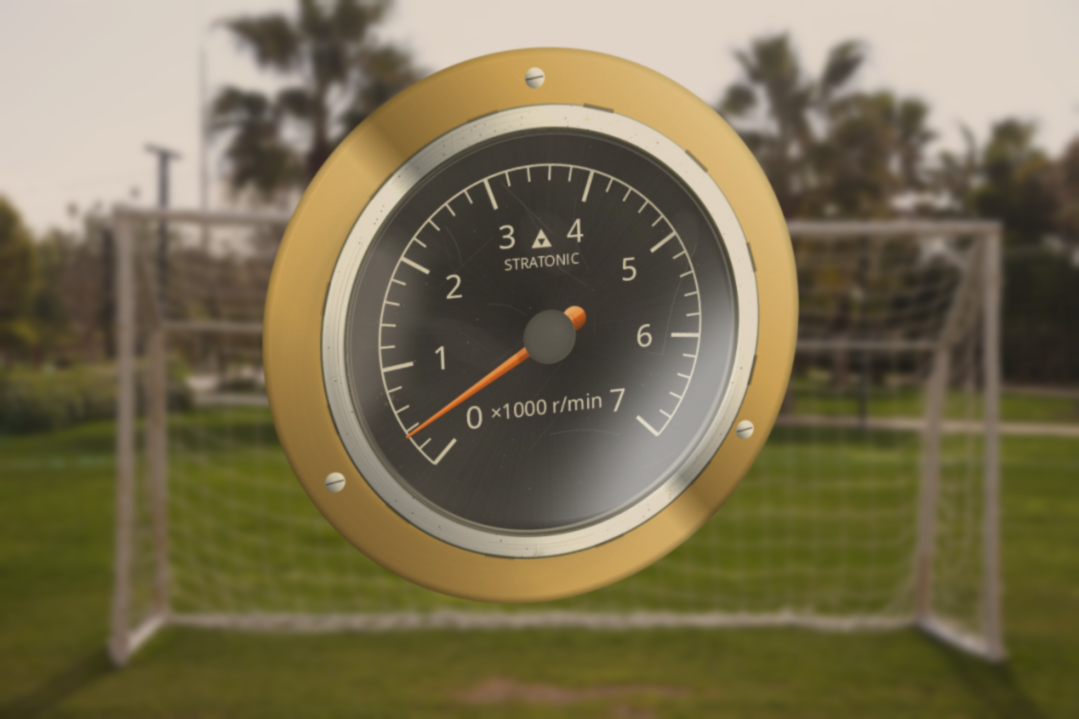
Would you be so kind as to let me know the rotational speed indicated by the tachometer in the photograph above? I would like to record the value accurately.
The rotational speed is 400 rpm
